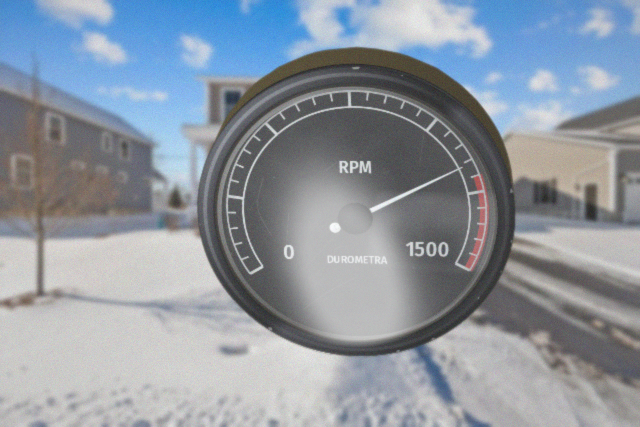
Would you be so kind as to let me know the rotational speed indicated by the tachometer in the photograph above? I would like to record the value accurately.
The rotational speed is 1150 rpm
